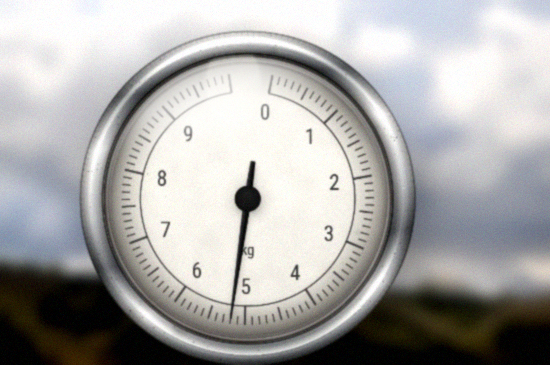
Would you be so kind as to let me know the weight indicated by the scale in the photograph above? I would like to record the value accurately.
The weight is 5.2 kg
